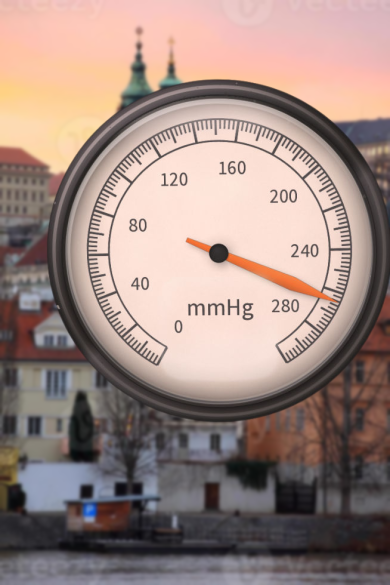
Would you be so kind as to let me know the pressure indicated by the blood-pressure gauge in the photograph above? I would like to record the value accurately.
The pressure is 264 mmHg
